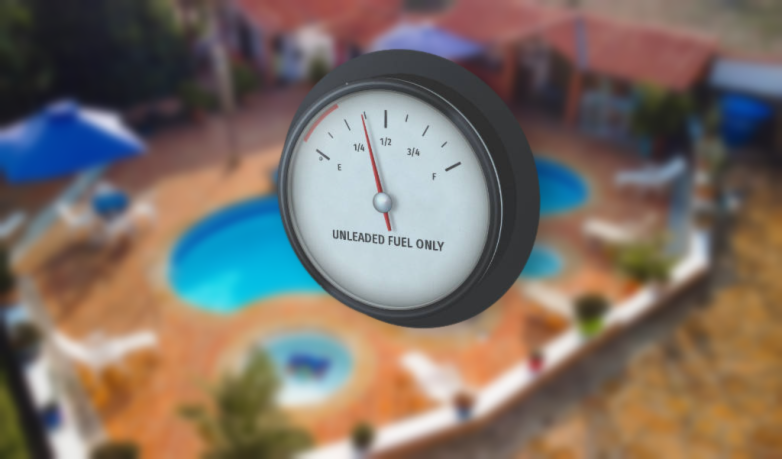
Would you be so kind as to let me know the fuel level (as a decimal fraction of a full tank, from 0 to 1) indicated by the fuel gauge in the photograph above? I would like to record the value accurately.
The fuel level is 0.375
